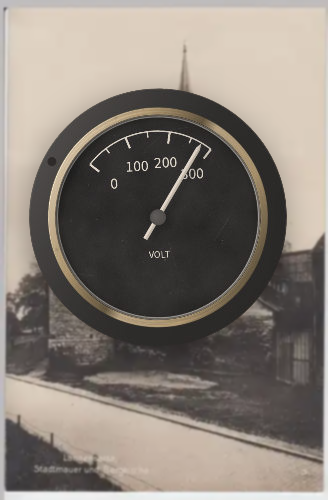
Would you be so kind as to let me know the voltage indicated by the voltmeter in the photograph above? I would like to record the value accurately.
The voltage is 275 V
